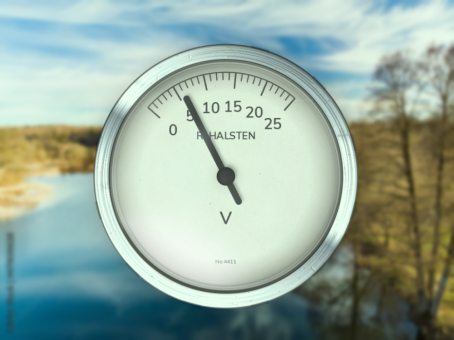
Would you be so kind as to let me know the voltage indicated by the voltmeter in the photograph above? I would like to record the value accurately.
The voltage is 6 V
